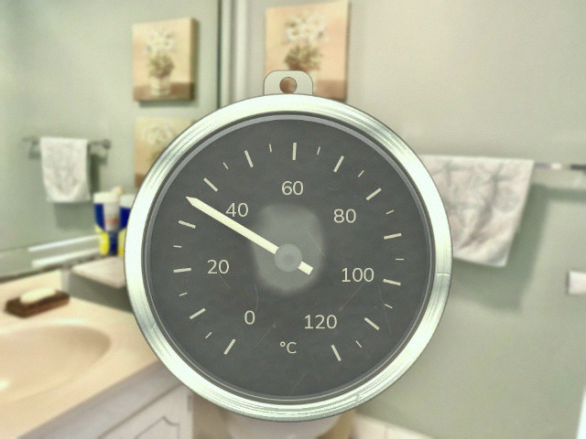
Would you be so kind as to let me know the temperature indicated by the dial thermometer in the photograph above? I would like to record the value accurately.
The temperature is 35 °C
